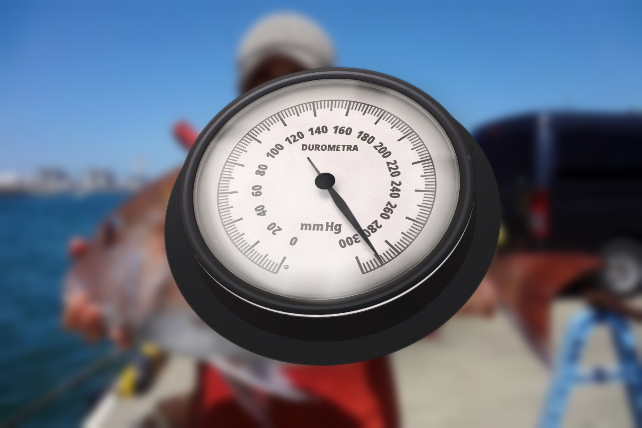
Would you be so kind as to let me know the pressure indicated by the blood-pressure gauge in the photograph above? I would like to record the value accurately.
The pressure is 290 mmHg
